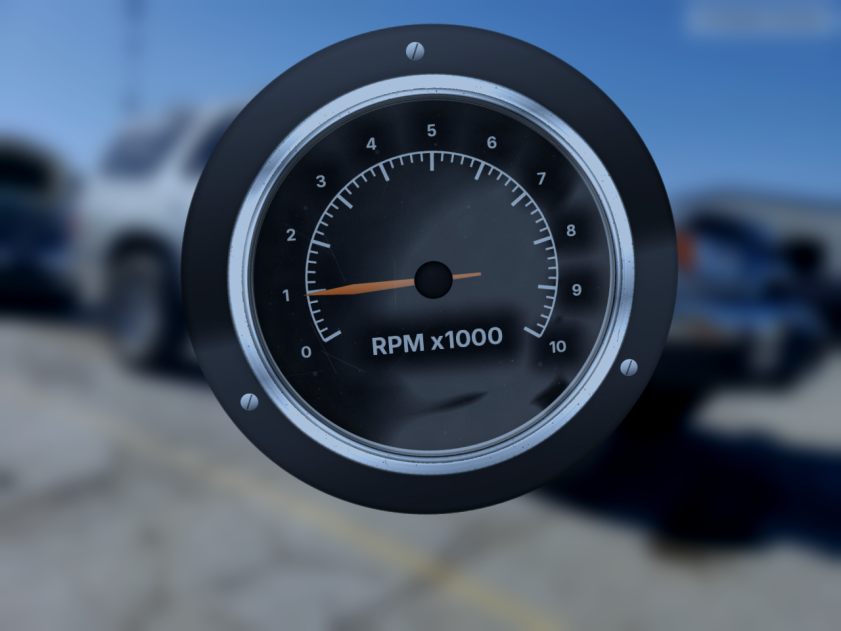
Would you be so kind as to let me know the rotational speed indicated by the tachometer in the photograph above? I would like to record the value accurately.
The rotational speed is 1000 rpm
